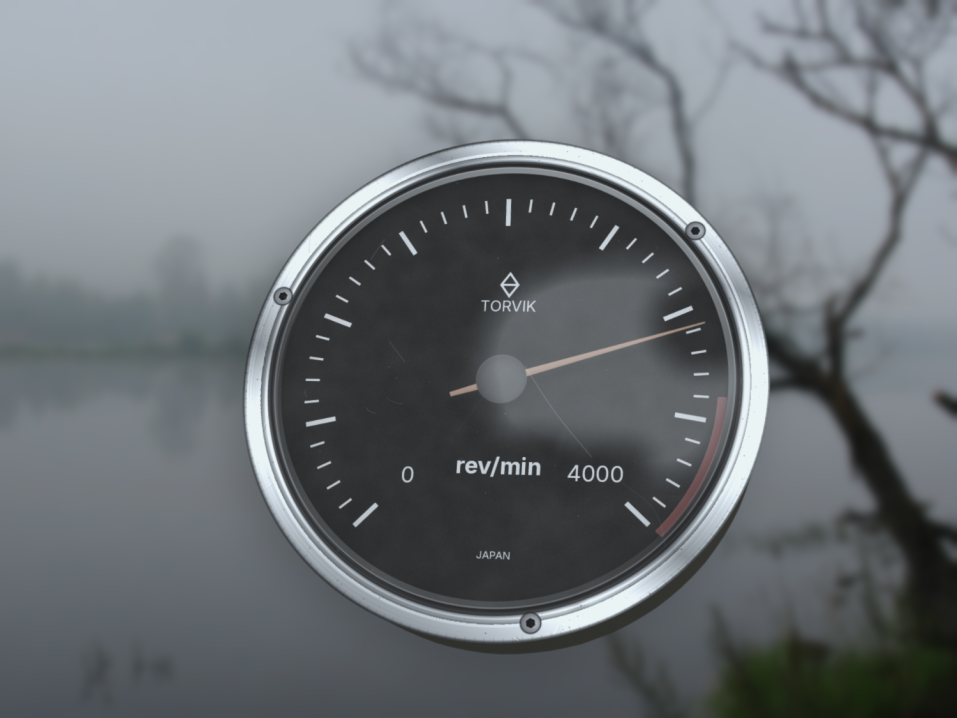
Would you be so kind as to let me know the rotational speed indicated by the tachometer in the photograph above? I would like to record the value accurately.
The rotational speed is 3100 rpm
